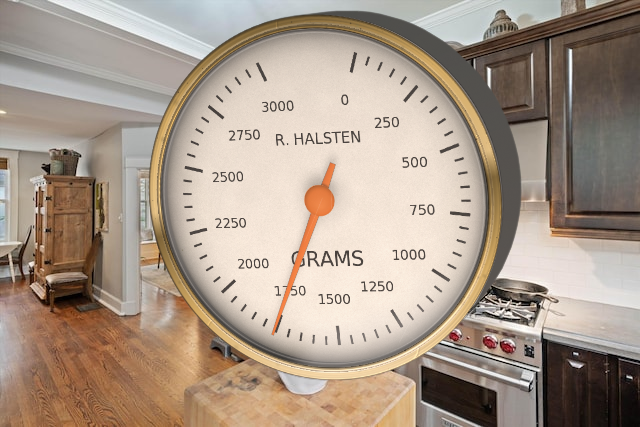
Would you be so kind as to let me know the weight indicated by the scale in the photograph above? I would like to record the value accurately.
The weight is 1750 g
